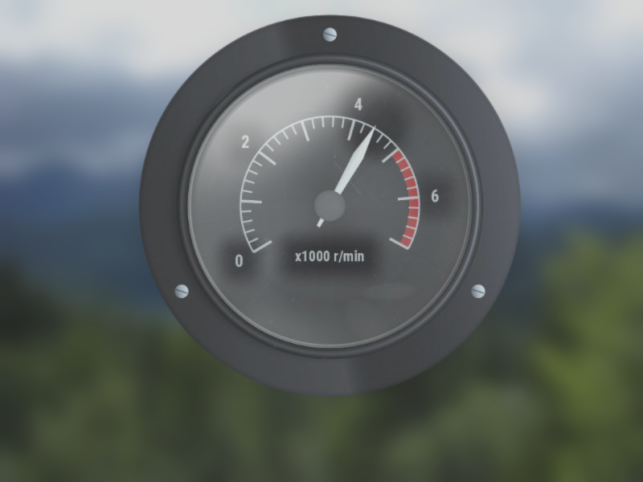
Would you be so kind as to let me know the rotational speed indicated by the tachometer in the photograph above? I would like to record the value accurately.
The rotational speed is 4400 rpm
